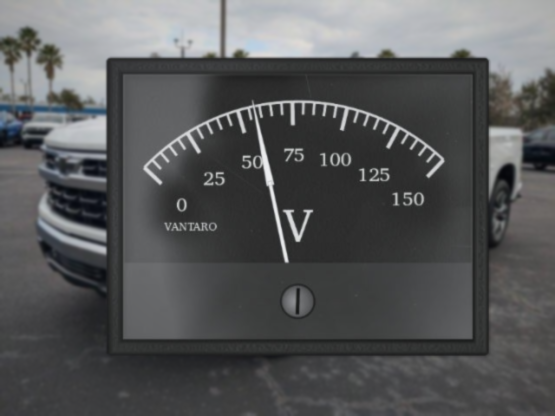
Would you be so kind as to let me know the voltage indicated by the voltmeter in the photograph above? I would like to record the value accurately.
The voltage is 57.5 V
